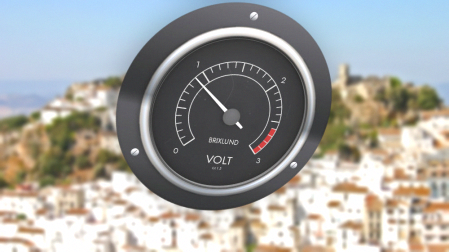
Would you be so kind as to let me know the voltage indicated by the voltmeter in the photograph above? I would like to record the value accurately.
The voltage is 0.9 V
